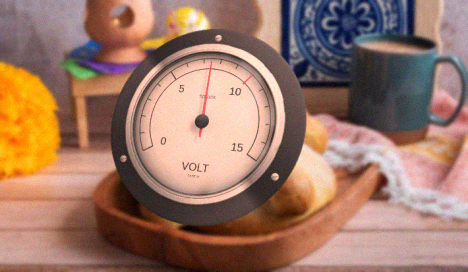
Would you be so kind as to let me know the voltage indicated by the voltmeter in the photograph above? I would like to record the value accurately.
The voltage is 7.5 V
